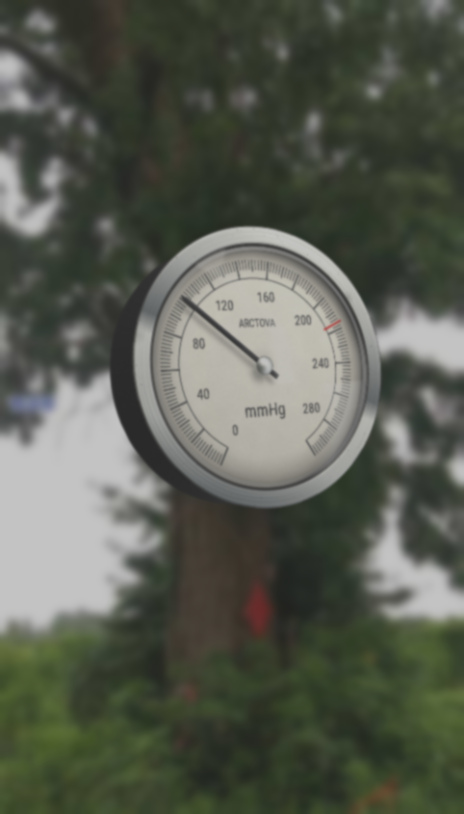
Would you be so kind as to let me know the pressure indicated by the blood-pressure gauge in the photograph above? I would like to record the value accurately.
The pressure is 100 mmHg
